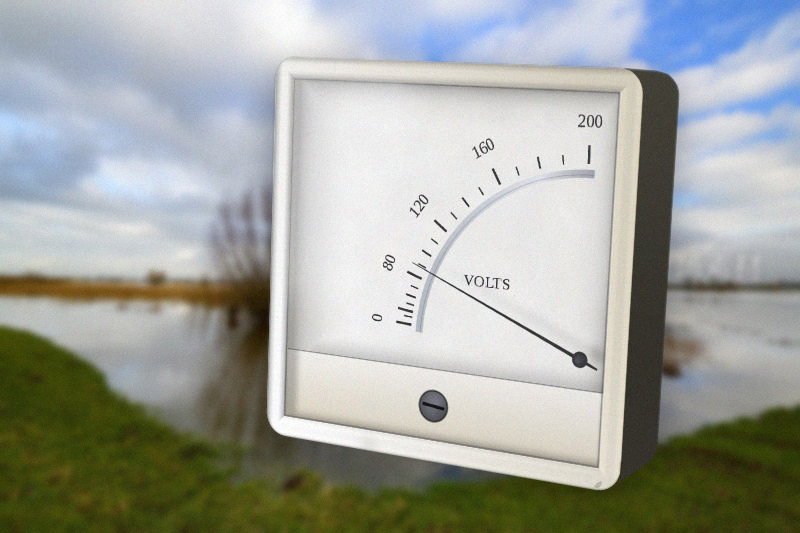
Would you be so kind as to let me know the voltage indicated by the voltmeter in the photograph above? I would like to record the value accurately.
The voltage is 90 V
